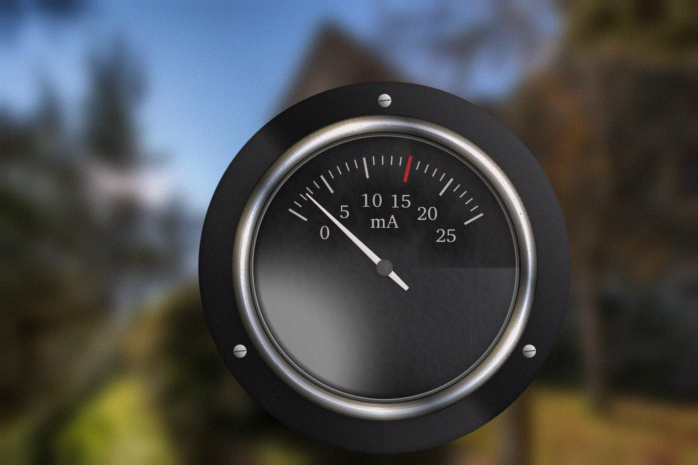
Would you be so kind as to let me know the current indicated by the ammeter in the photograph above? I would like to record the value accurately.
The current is 2.5 mA
